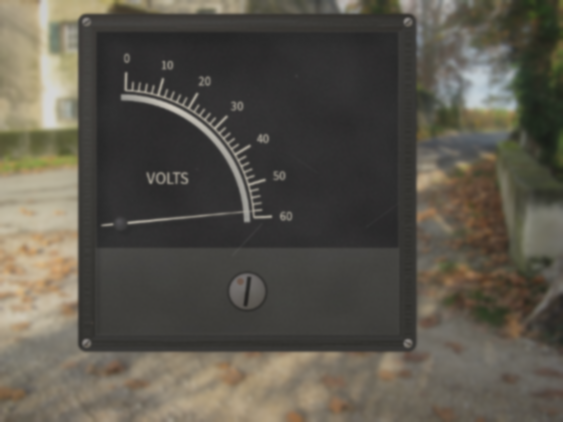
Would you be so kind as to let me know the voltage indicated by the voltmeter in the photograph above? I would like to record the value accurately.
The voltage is 58 V
